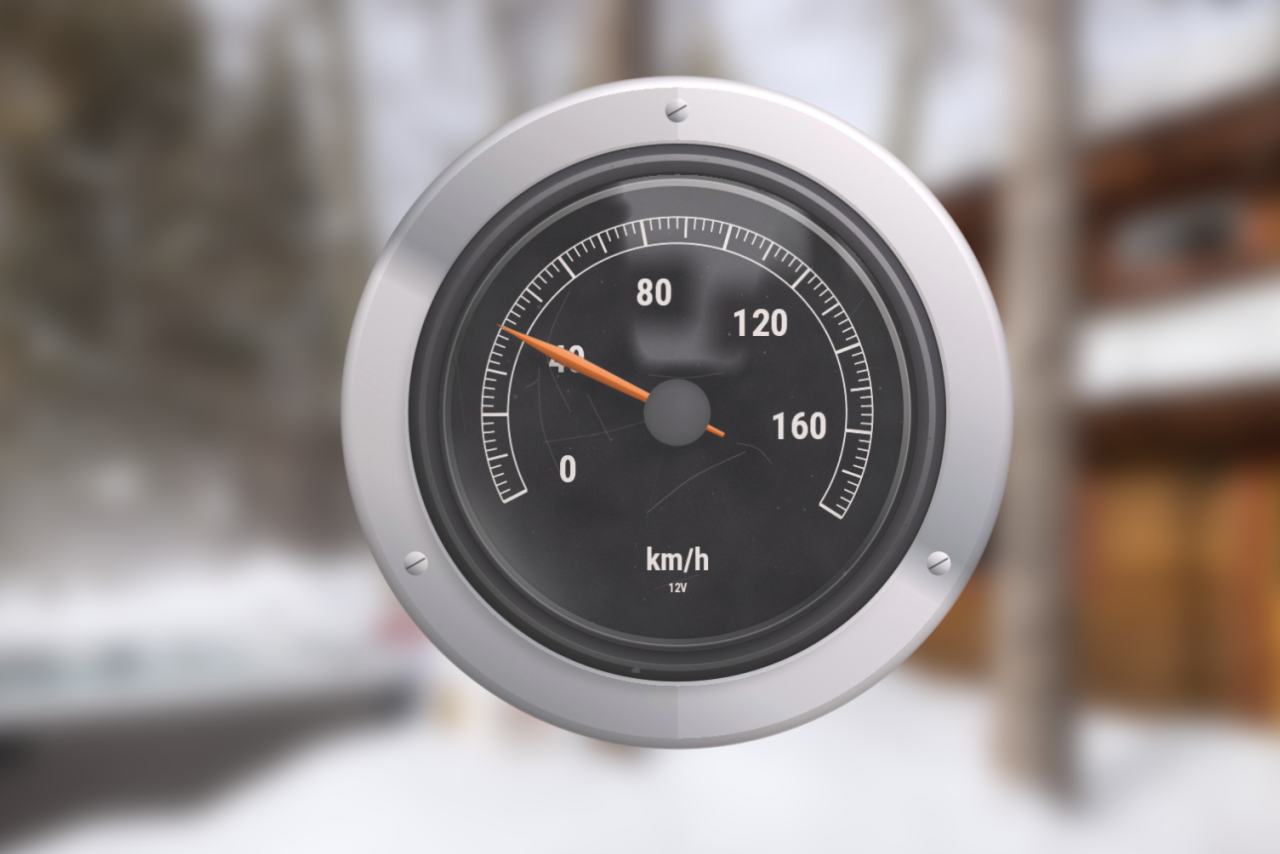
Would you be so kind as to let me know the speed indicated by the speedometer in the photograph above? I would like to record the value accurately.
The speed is 40 km/h
